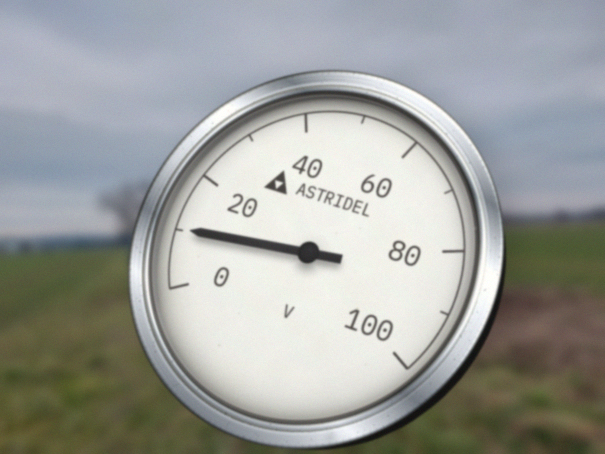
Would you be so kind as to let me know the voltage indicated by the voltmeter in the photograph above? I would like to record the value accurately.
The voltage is 10 V
